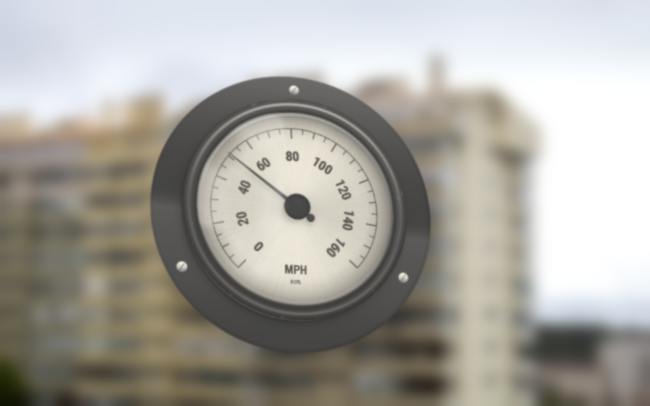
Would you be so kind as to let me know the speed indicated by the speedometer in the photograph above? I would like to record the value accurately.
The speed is 50 mph
